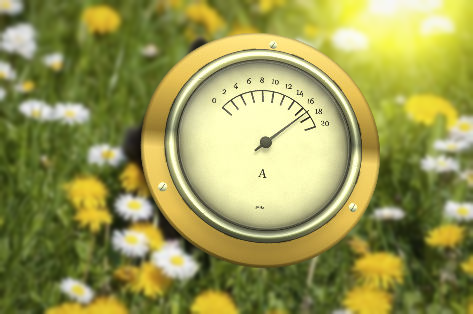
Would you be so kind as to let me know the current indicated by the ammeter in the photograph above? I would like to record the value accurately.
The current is 17 A
